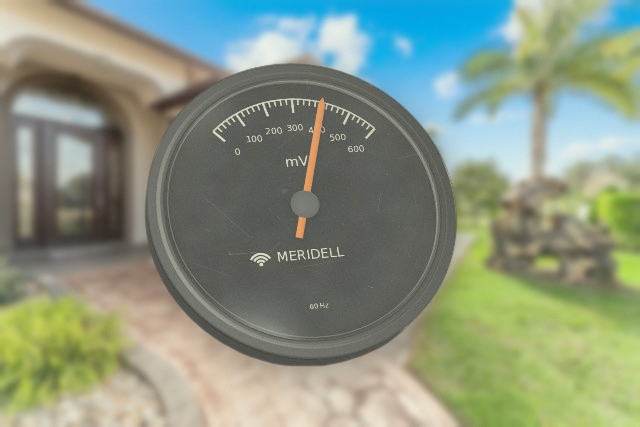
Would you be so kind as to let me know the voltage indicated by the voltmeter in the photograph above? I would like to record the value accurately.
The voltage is 400 mV
